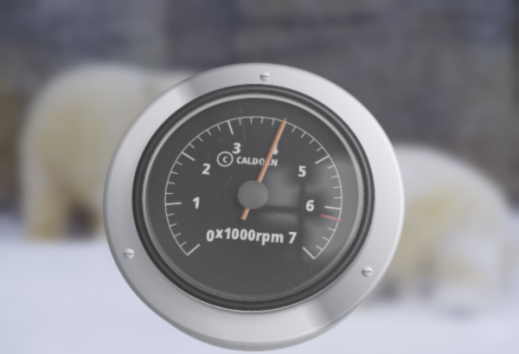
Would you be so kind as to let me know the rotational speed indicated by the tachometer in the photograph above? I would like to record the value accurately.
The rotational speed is 4000 rpm
